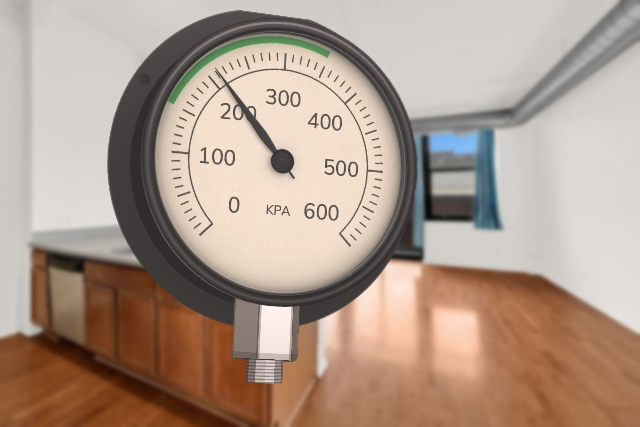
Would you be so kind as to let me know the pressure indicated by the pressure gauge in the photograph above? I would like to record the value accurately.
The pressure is 210 kPa
